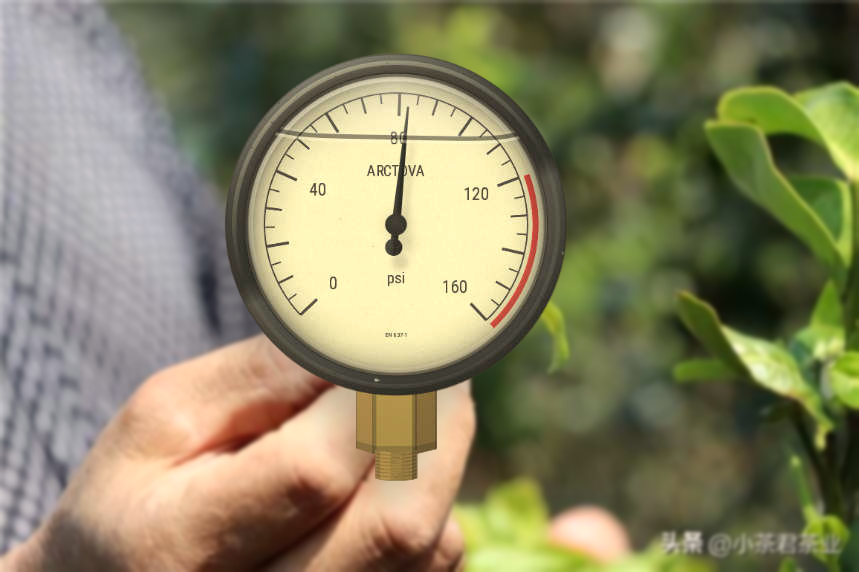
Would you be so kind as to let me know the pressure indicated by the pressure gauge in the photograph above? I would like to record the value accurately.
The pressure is 82.5 psi
